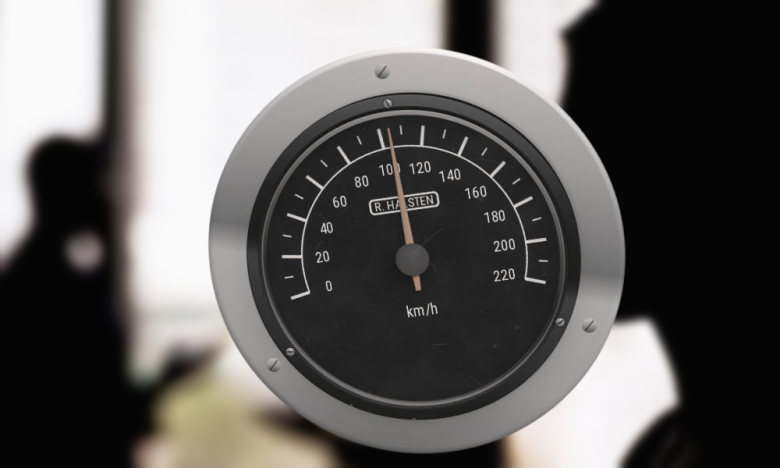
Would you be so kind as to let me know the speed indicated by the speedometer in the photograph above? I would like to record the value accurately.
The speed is 105 km/h
